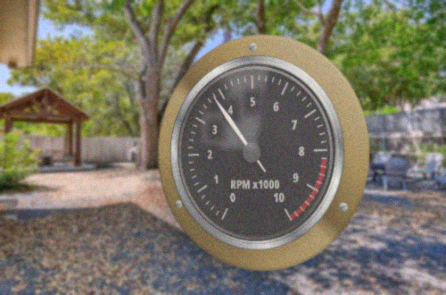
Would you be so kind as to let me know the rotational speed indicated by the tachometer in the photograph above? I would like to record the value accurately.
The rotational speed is 3800 rpm
